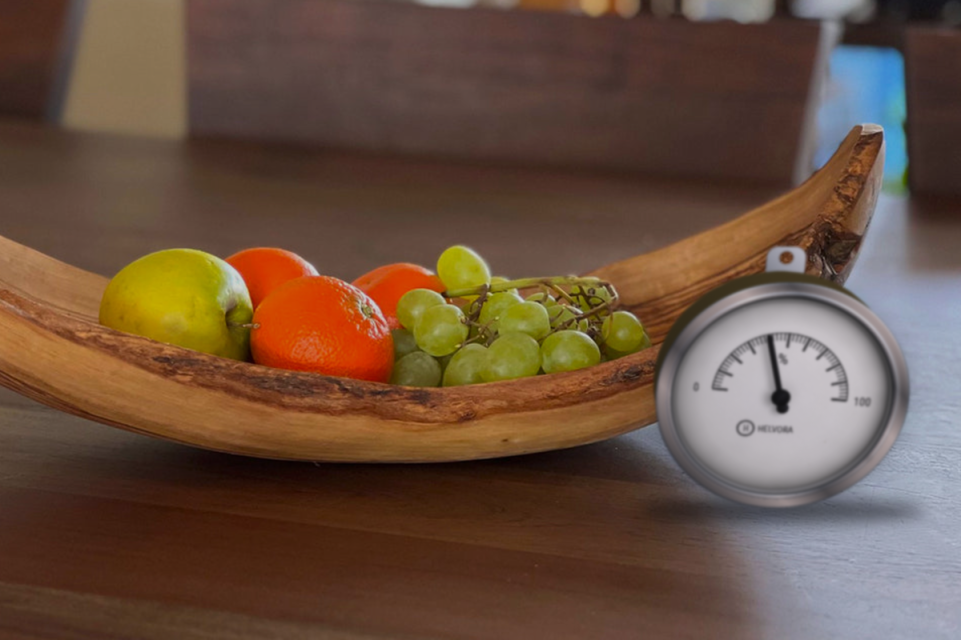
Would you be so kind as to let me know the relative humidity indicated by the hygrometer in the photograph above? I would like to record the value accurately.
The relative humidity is 40 %
